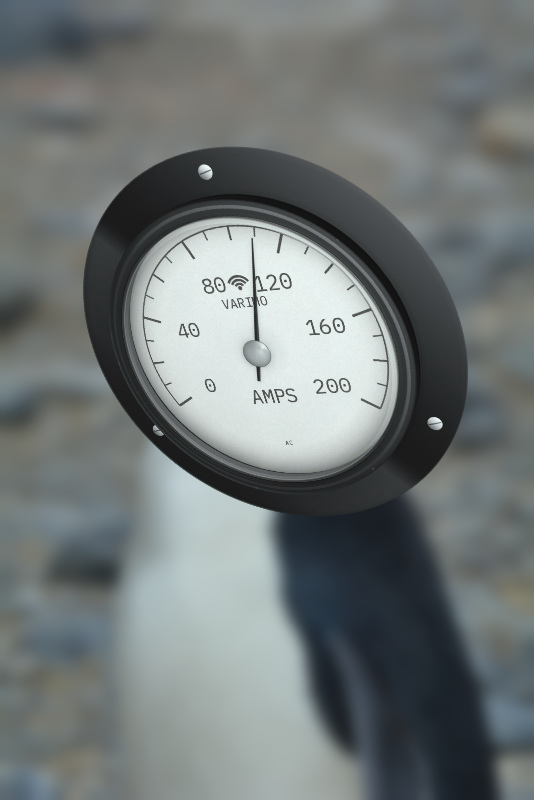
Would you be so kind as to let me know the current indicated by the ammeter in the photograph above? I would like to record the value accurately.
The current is 110 A
